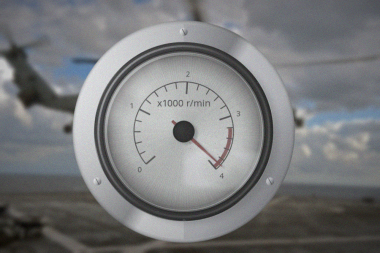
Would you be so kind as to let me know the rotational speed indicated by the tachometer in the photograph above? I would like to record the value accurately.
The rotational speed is 3900 rpm
